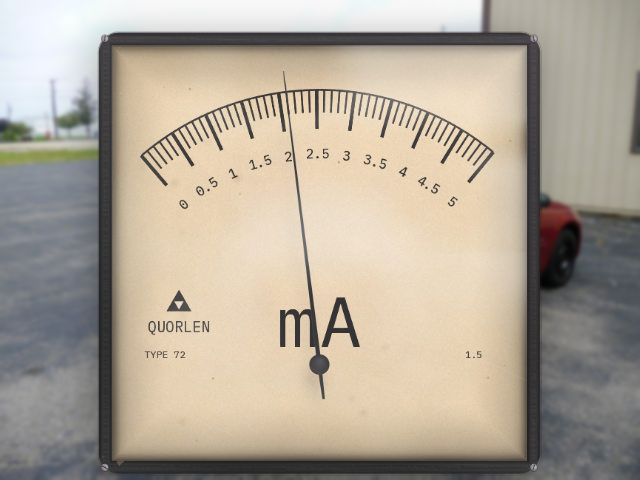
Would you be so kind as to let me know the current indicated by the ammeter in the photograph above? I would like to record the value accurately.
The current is 2.1 mA
